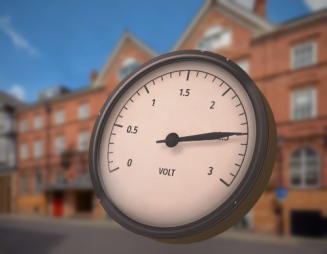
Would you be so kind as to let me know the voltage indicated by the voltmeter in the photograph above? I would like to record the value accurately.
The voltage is 2.5 V
